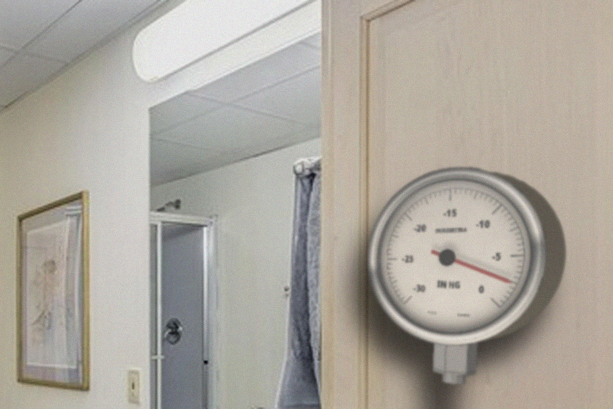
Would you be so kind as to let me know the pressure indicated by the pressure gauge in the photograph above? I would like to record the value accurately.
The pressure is -2.5 inHg
